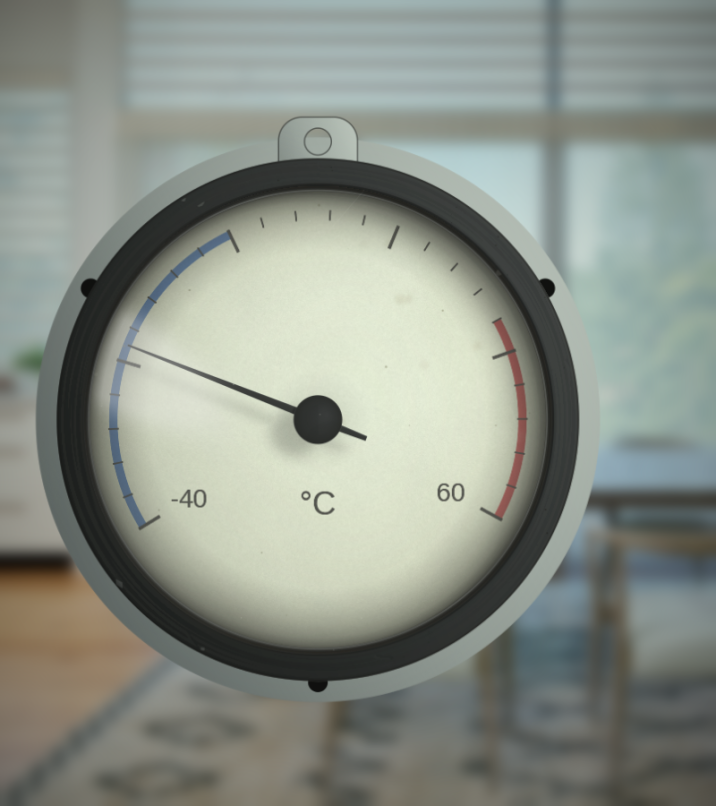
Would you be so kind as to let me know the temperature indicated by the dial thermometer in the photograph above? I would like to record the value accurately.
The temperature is -18 °C
